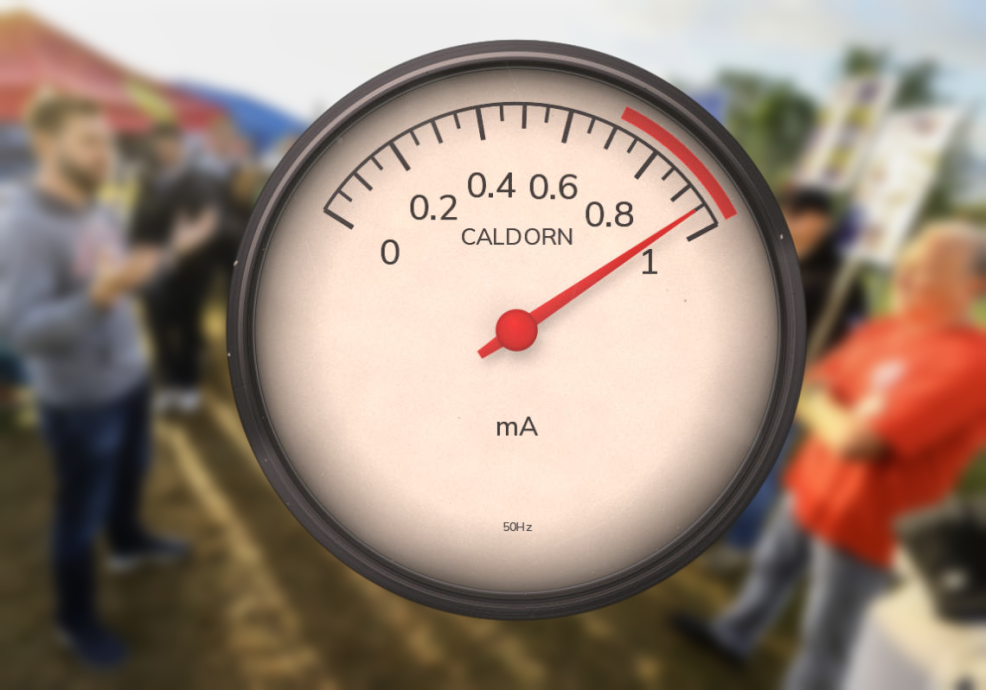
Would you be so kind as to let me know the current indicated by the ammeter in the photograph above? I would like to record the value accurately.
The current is 0.95 mA
